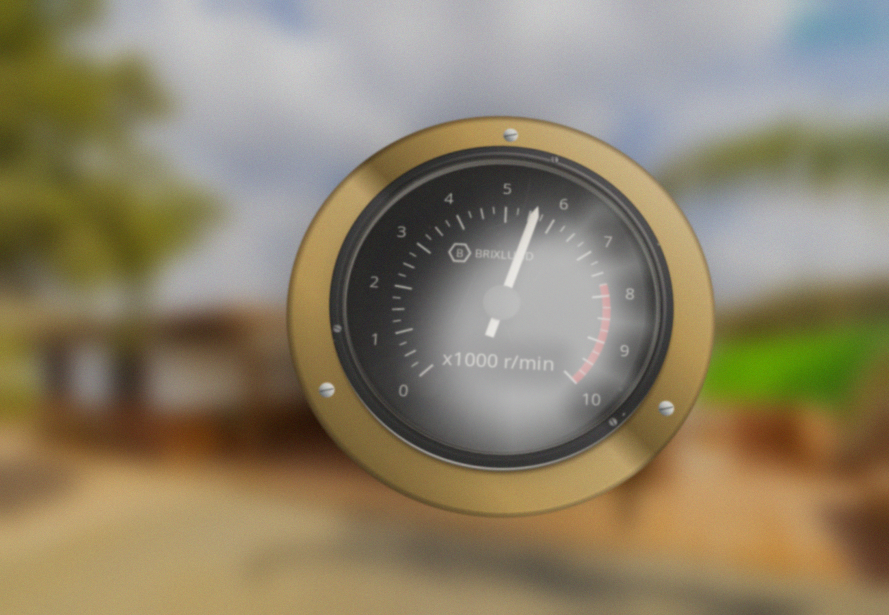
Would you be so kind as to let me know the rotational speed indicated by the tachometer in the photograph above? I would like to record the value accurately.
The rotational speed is 5625 rpm
